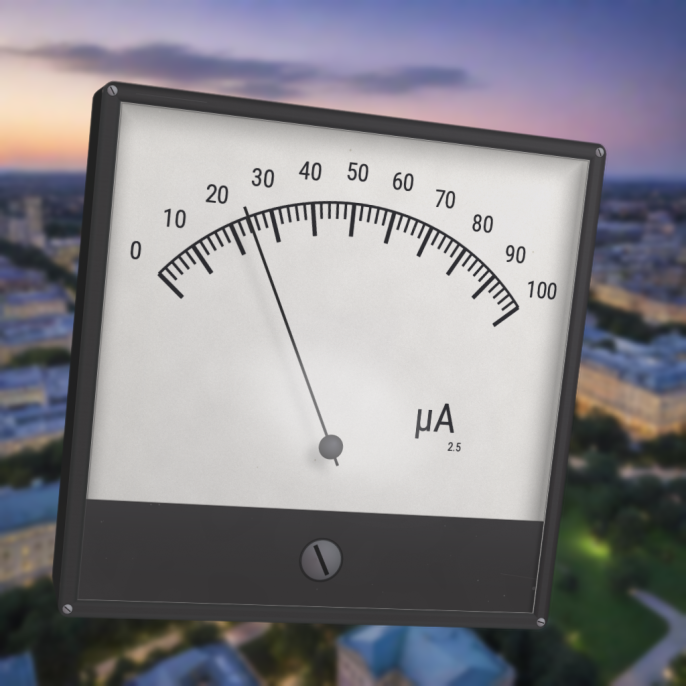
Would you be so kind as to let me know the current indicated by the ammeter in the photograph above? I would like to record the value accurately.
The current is 24 µA
